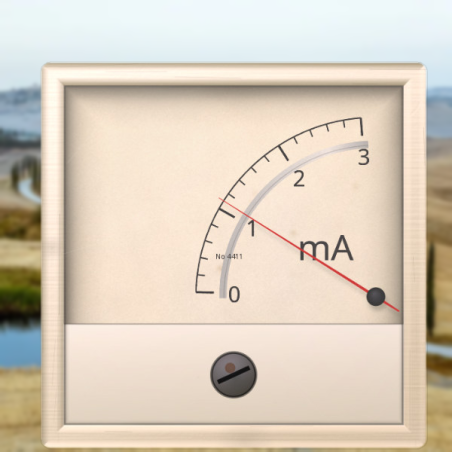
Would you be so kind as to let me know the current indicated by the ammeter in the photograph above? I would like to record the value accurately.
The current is 1.1 mA
